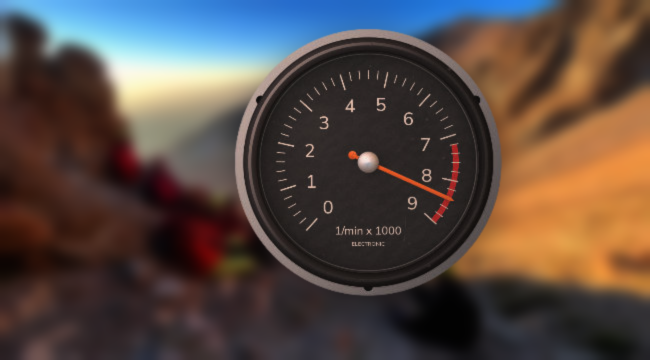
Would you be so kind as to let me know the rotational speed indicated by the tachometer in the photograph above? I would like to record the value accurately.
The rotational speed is 8400 rpm
